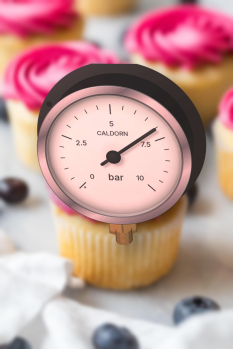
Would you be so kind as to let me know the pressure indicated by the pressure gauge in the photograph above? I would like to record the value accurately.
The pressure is 7 bar
